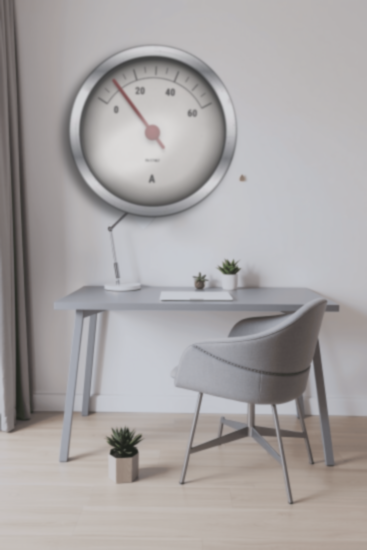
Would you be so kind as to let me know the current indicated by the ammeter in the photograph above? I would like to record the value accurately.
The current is 10 A
